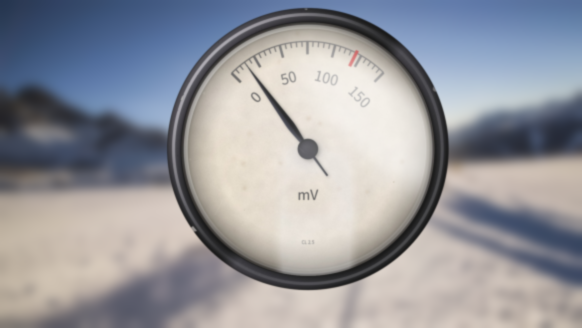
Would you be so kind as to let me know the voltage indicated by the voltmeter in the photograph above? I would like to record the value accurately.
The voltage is 15 mV
